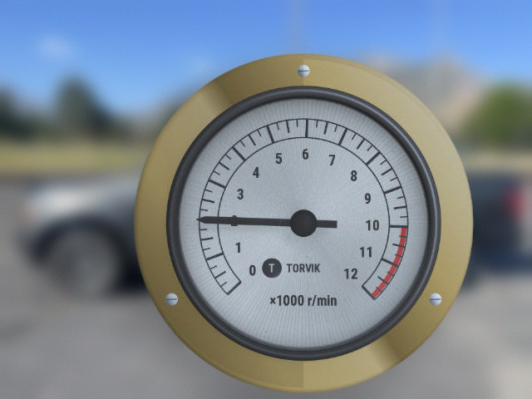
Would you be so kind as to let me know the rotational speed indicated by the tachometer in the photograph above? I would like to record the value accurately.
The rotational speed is 2000 rpm
